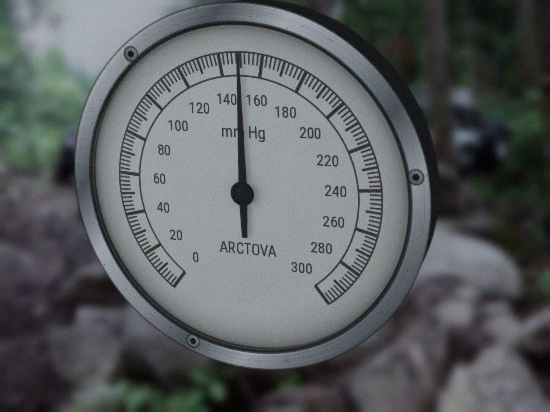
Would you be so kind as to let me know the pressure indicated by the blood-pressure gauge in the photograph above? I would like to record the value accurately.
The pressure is 150 mmHg
